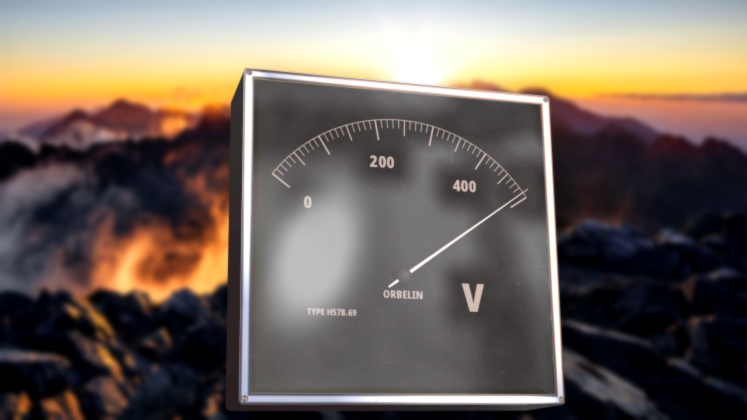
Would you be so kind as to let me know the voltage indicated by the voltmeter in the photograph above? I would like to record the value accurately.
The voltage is 490 V
